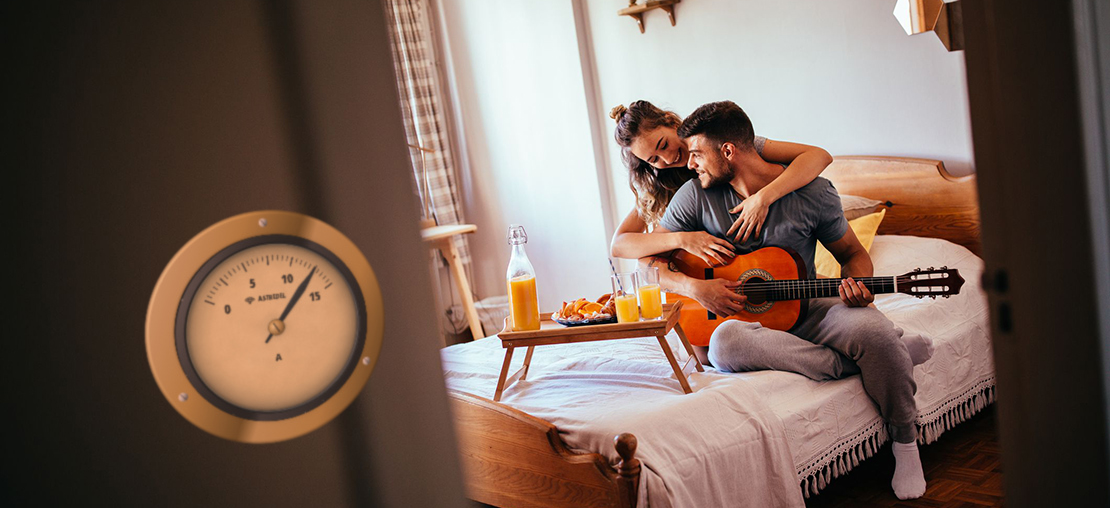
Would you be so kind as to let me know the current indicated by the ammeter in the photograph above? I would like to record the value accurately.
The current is 12.5 A
